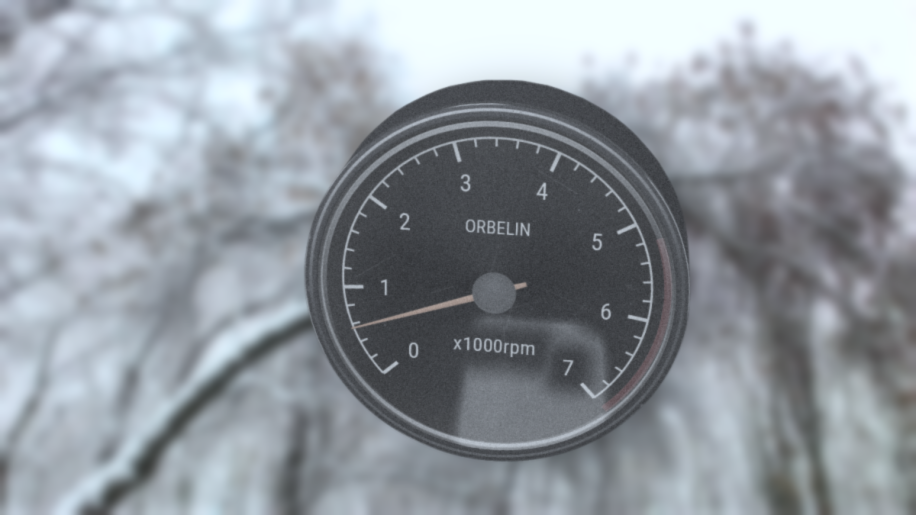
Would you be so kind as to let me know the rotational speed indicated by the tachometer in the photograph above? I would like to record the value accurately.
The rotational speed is 600 rpm
